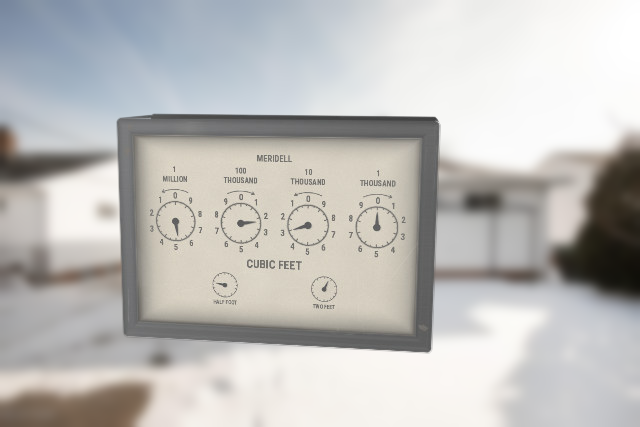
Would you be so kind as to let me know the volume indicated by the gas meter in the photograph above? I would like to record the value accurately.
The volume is 523000 ft³
